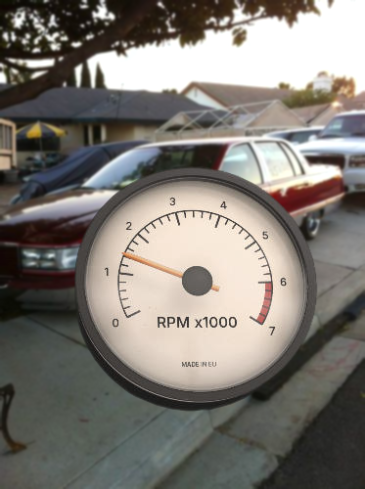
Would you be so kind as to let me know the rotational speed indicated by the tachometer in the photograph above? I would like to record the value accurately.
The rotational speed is 1400 rpm
